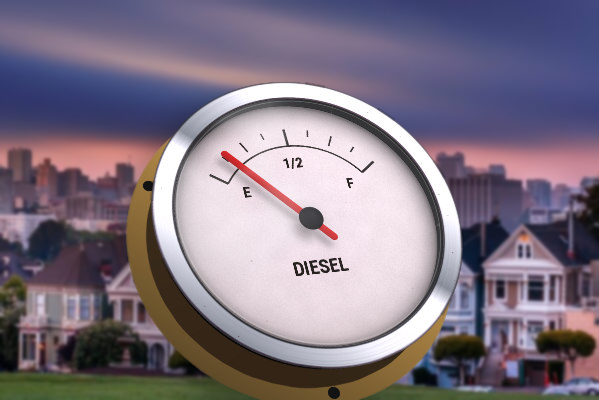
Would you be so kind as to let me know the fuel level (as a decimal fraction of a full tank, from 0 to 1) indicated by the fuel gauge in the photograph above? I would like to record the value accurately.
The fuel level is 0.125
